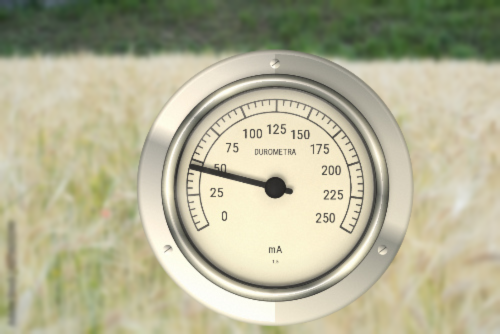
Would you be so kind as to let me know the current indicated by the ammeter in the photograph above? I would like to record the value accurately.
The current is 45 mA
